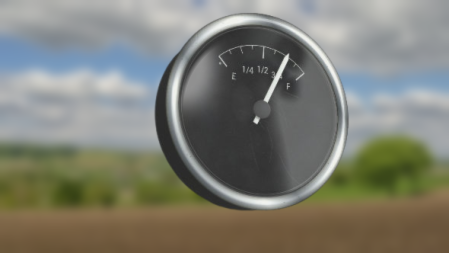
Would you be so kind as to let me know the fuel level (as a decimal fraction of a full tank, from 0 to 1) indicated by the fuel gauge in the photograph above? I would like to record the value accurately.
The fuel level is 0.75
